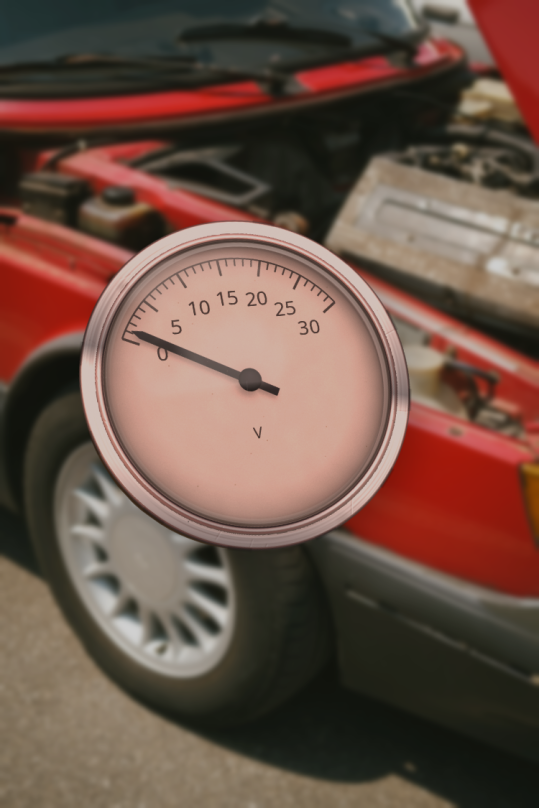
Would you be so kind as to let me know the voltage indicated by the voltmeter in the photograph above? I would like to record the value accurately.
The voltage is 1 V
